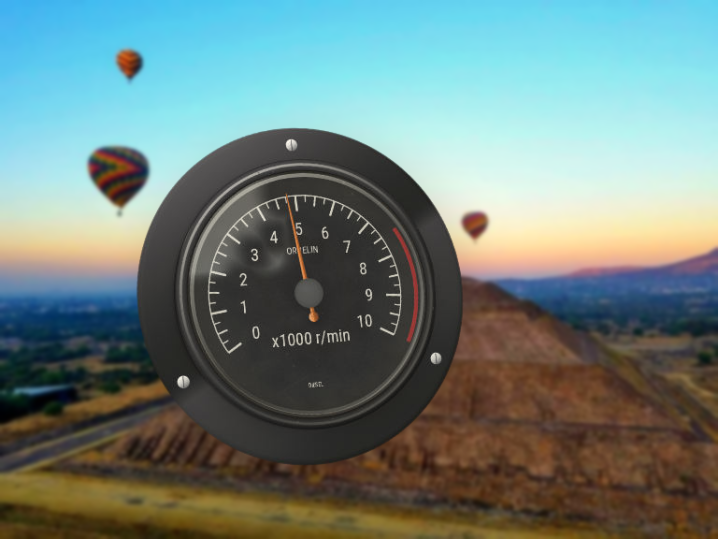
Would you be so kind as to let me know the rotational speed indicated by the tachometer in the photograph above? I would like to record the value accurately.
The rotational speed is 4750 rpm
